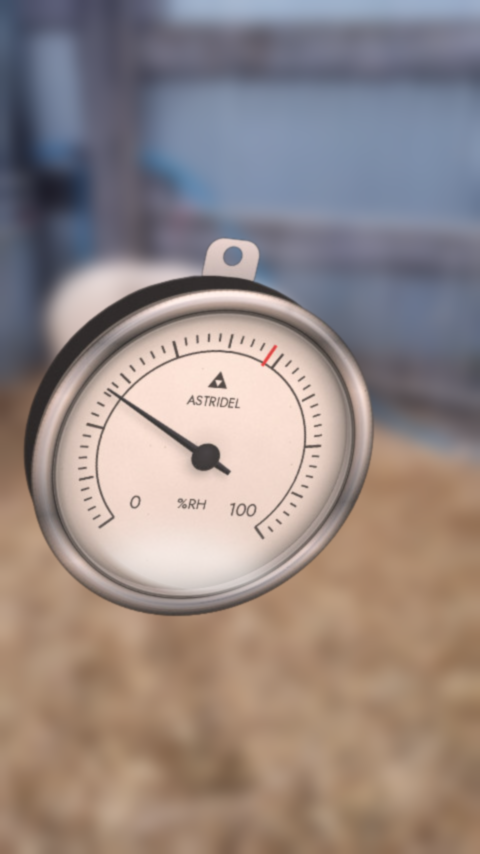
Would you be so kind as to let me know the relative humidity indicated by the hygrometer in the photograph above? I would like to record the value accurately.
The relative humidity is 27 %
